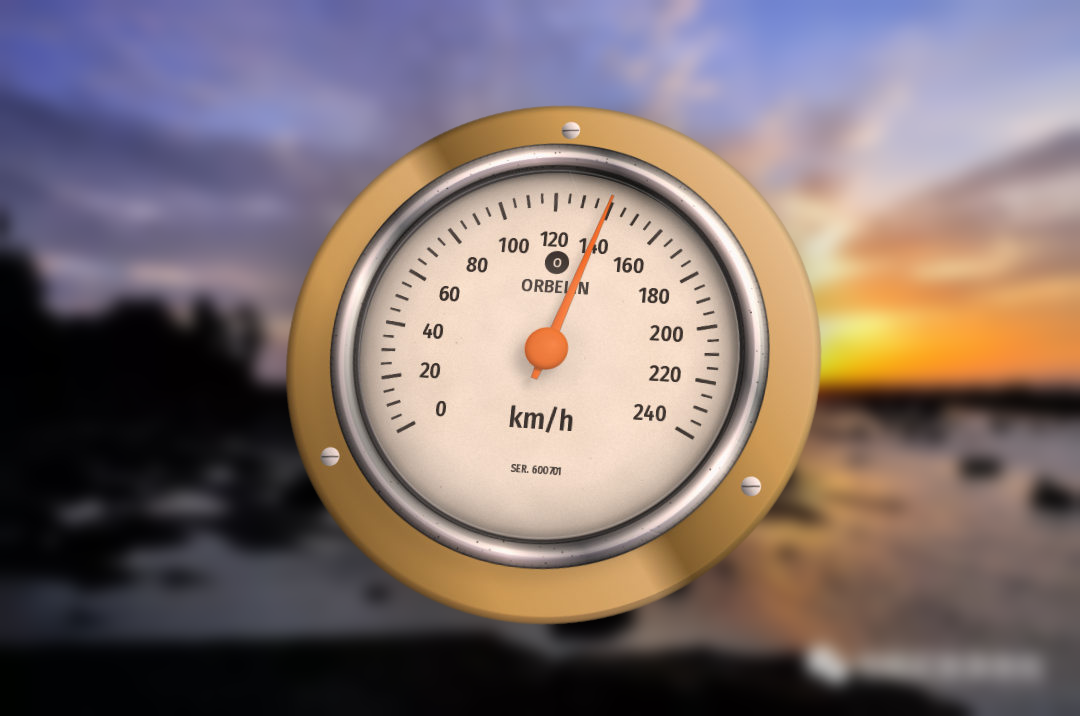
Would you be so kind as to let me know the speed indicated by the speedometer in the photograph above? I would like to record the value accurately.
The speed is 140 km/h
